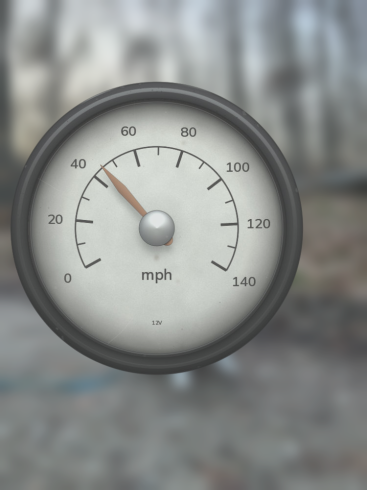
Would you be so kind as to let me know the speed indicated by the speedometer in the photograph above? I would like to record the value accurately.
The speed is 45 mph
